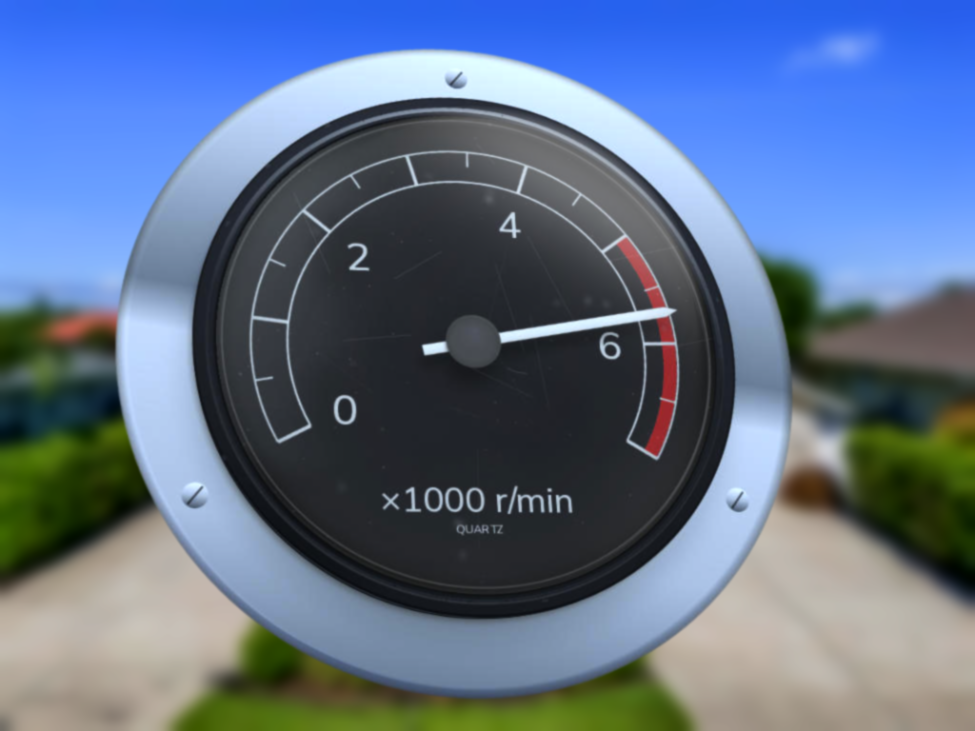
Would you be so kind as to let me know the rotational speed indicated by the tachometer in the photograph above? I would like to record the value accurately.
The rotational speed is 5750 rpm
